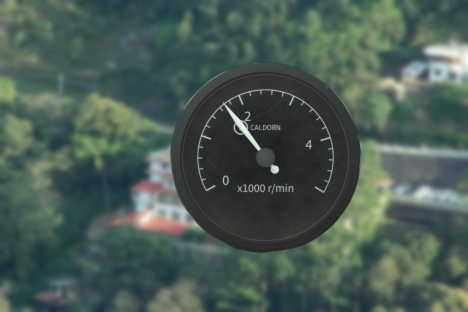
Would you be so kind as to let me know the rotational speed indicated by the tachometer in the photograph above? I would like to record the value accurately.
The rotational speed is 1700 rpm
